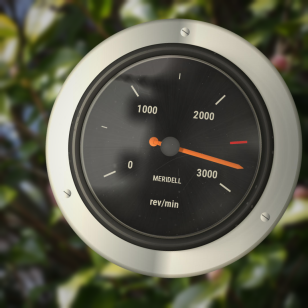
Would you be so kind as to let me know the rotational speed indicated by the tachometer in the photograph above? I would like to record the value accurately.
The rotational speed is 2750 rpm
